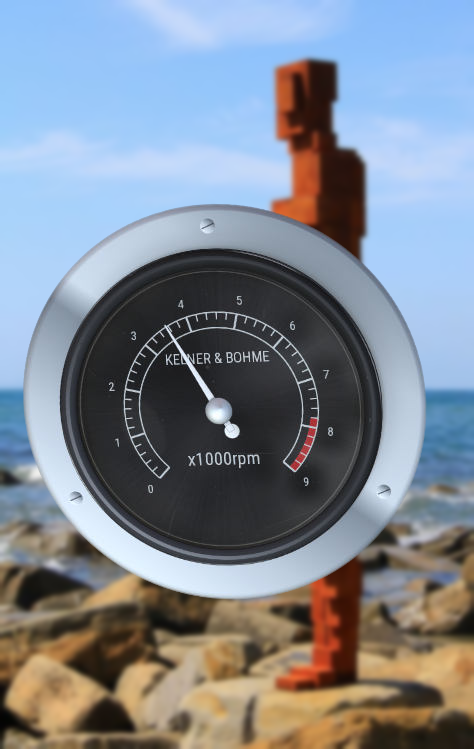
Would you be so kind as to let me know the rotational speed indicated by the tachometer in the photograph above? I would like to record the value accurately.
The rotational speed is 3600 rpm
